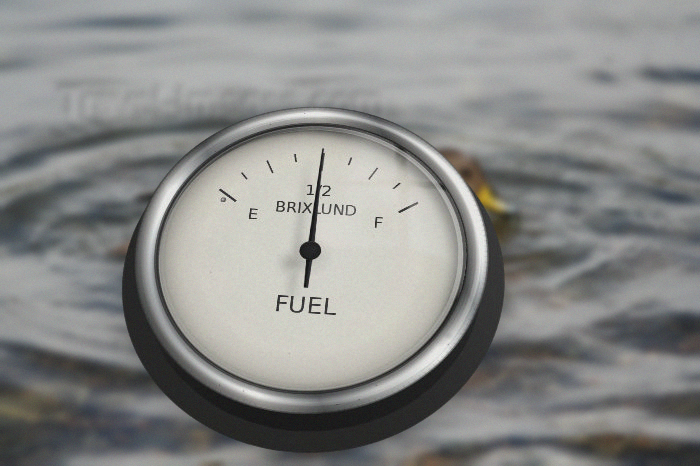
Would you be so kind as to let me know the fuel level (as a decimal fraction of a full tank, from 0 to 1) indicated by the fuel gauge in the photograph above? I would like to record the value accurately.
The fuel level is 0.5
